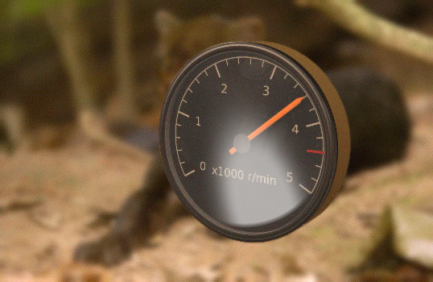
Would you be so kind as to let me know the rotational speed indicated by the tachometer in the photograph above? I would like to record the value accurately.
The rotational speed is 3600 rpm
